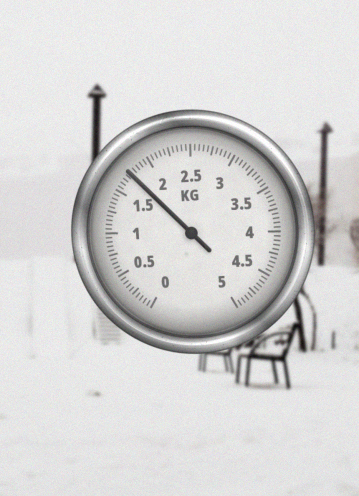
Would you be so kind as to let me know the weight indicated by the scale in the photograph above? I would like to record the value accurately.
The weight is 1.75 kg
